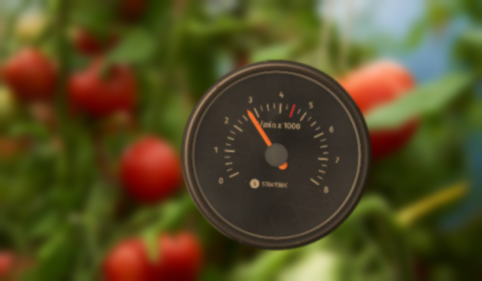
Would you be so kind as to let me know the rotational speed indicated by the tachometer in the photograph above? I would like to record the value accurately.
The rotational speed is 2750 rpm
